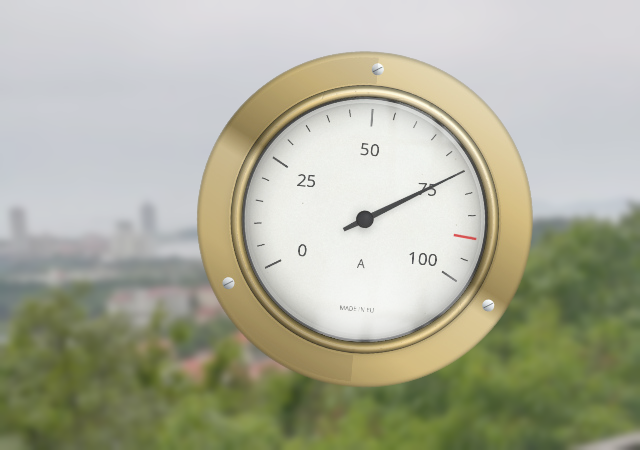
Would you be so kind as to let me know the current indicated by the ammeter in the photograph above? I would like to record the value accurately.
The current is 75 A
